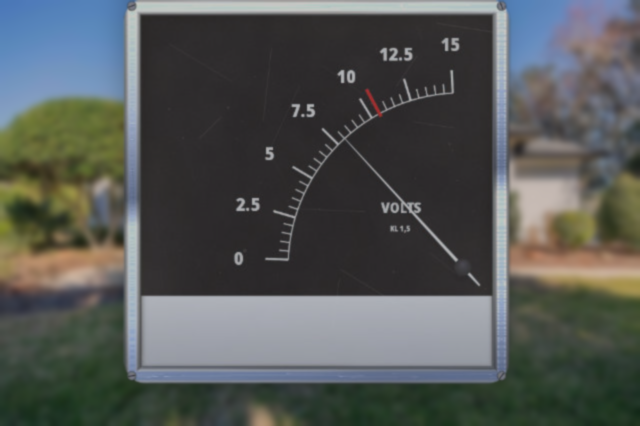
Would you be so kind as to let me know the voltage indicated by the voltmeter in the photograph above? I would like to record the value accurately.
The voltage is 8 V
